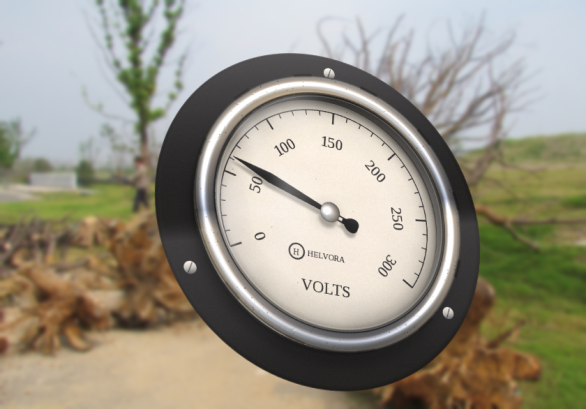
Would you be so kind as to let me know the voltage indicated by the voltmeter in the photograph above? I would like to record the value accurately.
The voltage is 60 V
